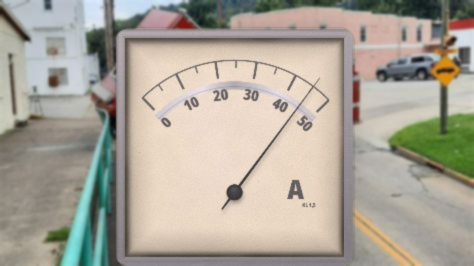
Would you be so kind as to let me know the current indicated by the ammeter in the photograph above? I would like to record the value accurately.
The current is 45 A
